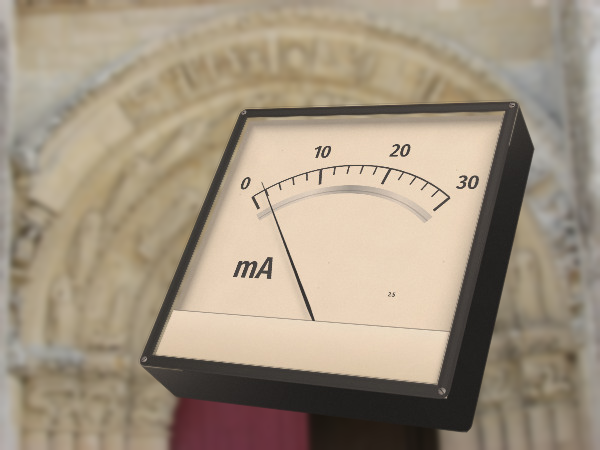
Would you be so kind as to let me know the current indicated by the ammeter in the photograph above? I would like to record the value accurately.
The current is 2 mA
